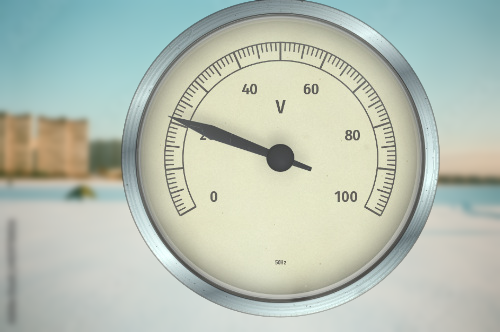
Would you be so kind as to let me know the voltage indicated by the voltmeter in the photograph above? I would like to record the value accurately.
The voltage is 21 V
